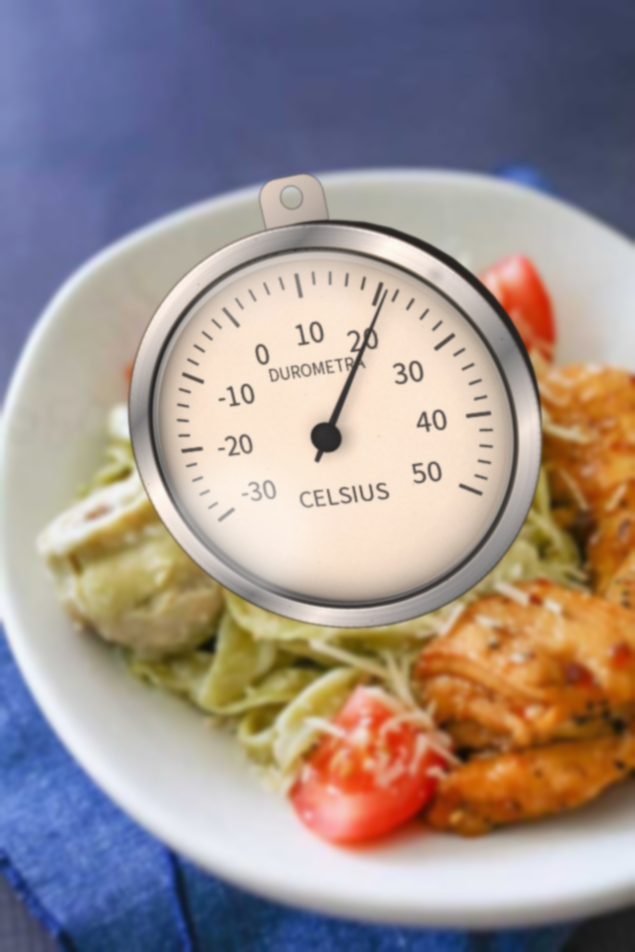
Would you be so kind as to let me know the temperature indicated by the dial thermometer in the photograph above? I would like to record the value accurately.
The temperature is 21 °C
